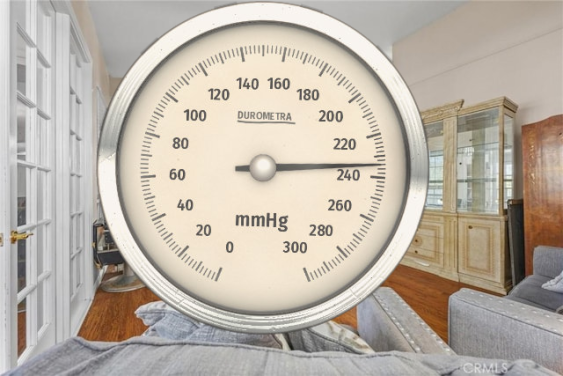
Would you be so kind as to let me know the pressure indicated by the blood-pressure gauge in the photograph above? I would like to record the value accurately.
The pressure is 234 mmHg
